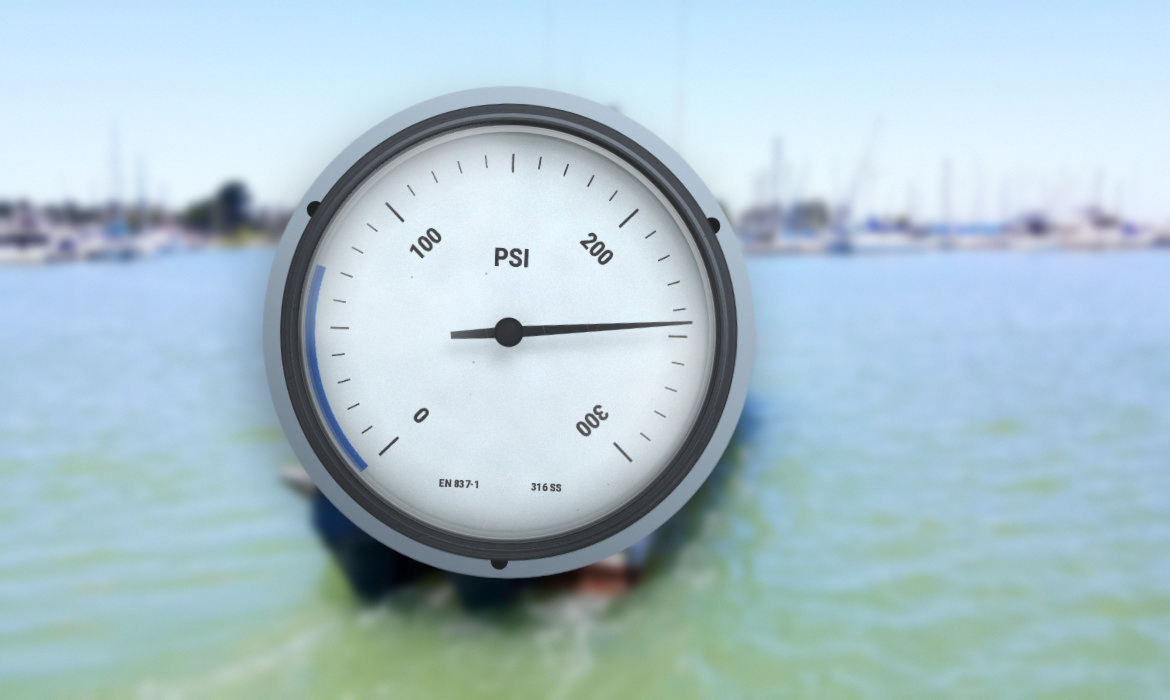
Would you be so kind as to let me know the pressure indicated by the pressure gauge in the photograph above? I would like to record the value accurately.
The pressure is 245 psi
